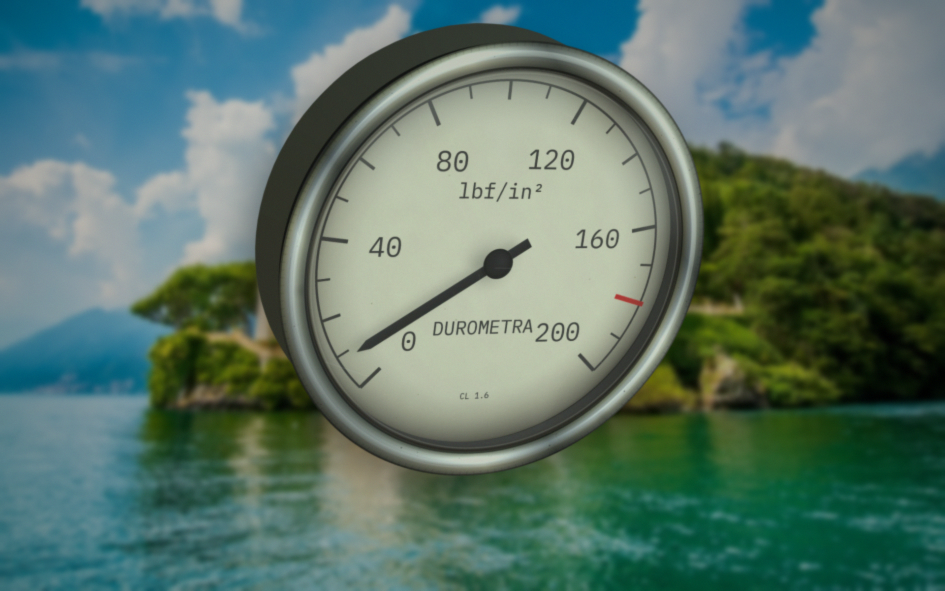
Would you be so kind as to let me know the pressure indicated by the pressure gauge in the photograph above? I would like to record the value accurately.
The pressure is 10 psi
